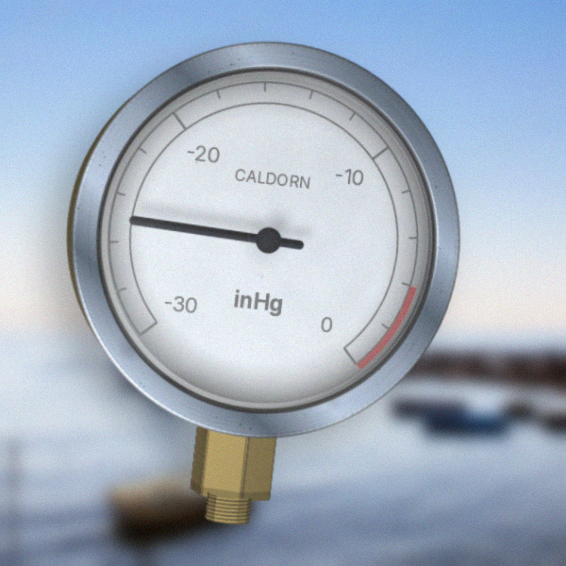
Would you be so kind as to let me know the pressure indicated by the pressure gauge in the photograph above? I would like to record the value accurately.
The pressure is -25 inHg
